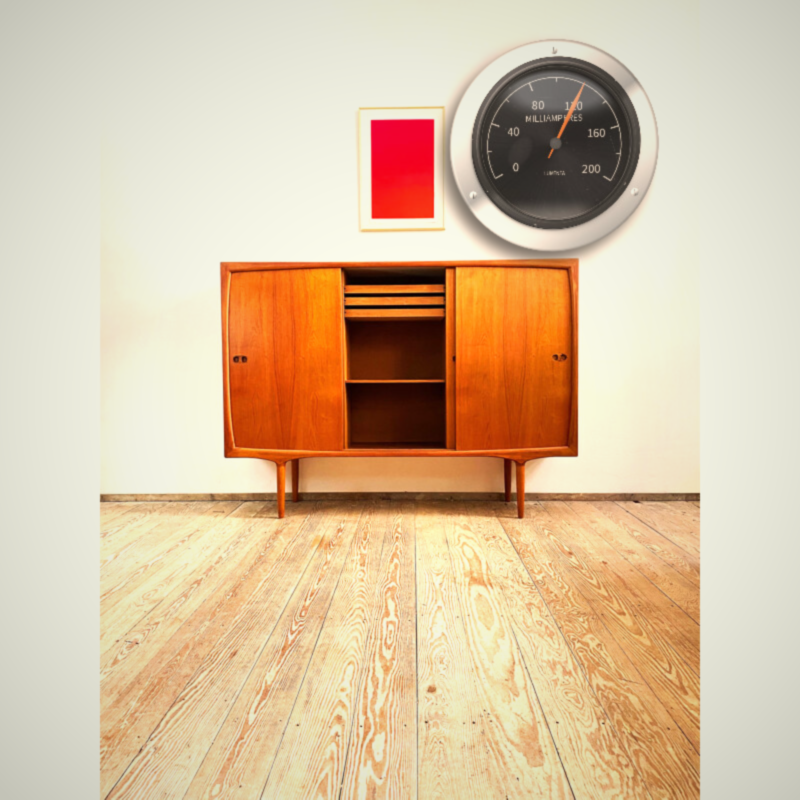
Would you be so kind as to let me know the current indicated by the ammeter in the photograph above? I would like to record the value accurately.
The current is 120 mA
